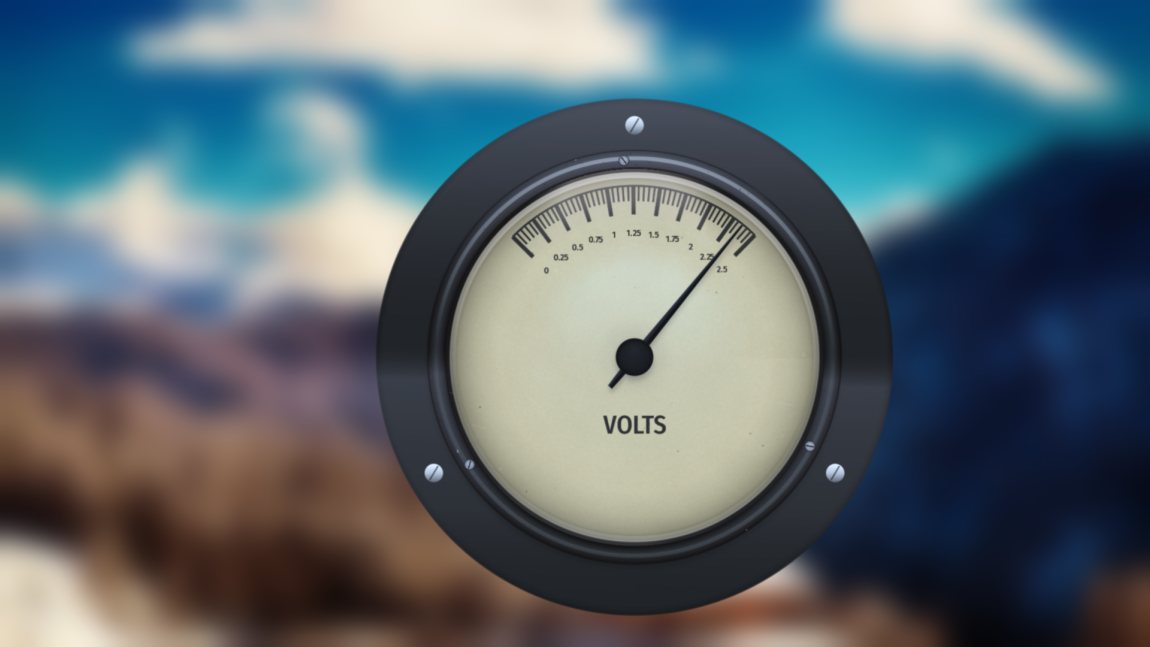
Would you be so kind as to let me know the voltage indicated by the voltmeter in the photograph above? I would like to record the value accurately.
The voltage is 2.35 V
